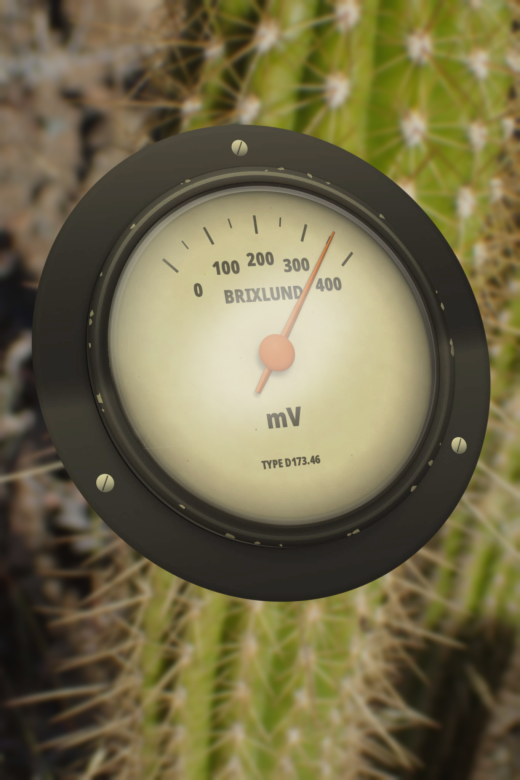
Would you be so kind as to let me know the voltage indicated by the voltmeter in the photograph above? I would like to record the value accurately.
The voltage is 350 mV
